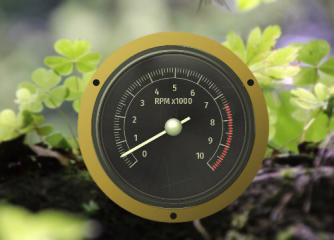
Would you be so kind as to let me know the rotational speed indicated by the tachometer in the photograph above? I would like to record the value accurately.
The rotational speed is 500 rpm
